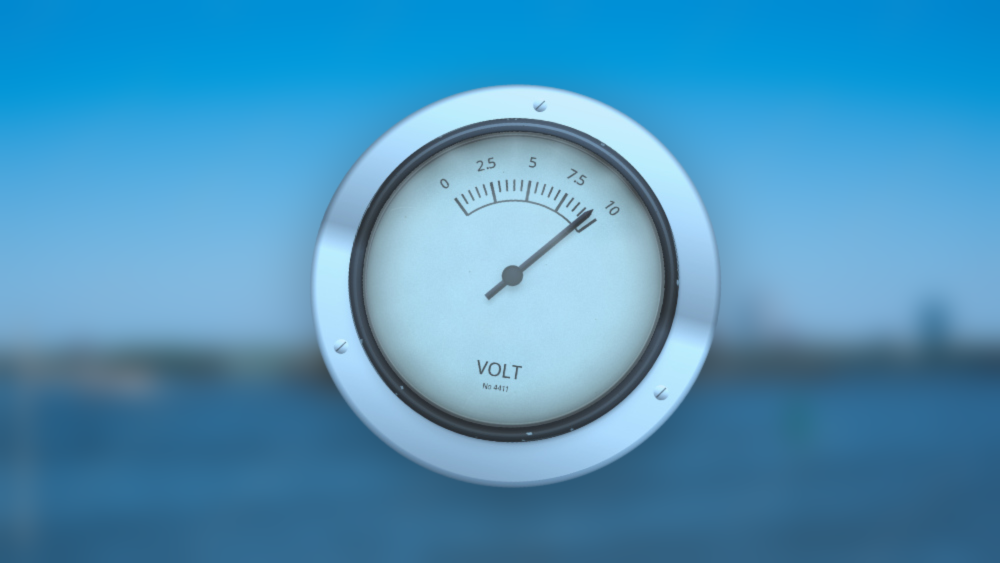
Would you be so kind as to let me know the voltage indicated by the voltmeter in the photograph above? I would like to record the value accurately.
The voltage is 9.5 V
